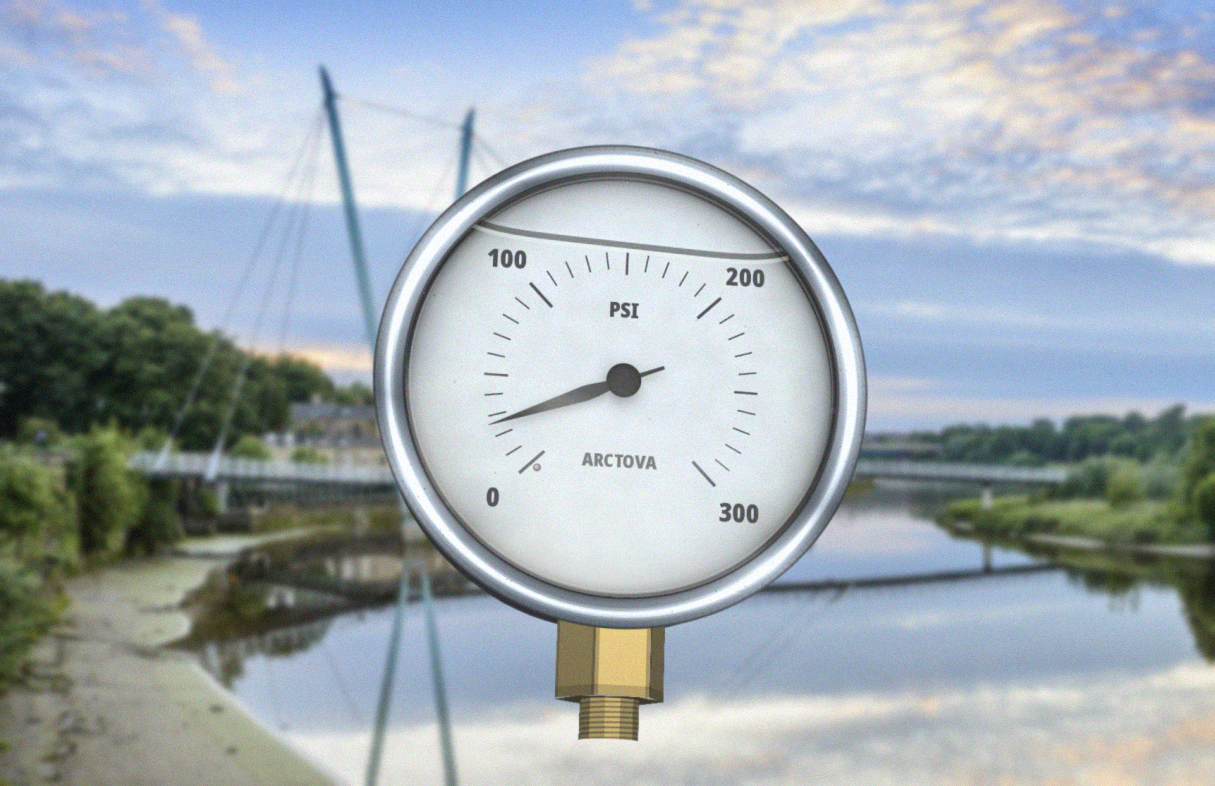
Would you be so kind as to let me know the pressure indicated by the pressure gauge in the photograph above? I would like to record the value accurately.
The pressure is 25 psi
